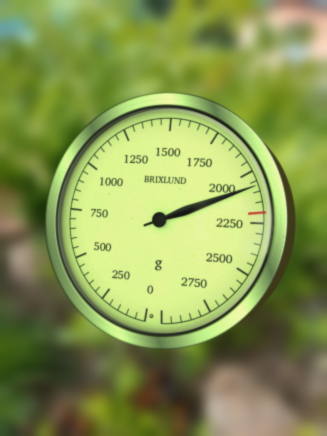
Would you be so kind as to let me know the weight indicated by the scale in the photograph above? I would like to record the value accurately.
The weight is 2075 g
